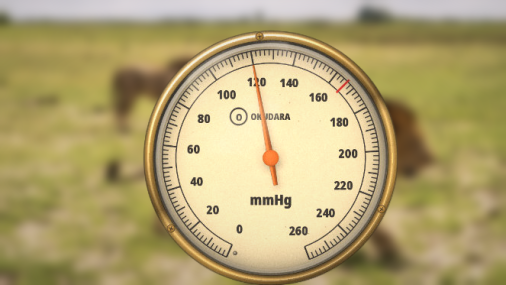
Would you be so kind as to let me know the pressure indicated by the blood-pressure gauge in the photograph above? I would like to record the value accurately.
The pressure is 120 mmHg
